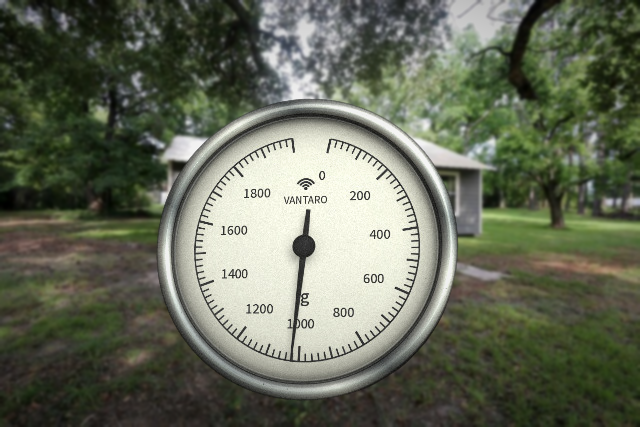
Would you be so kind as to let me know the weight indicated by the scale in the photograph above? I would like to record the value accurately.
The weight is 1020 g
